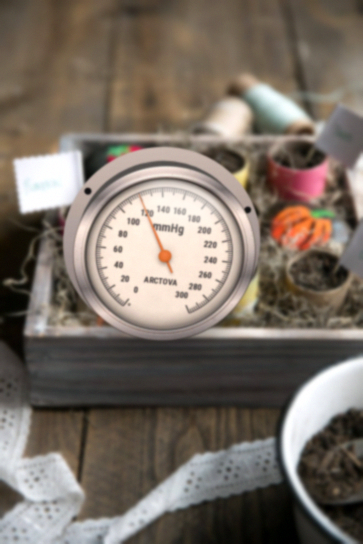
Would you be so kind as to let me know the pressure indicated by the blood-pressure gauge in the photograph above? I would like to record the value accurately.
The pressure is 120 mmHg
